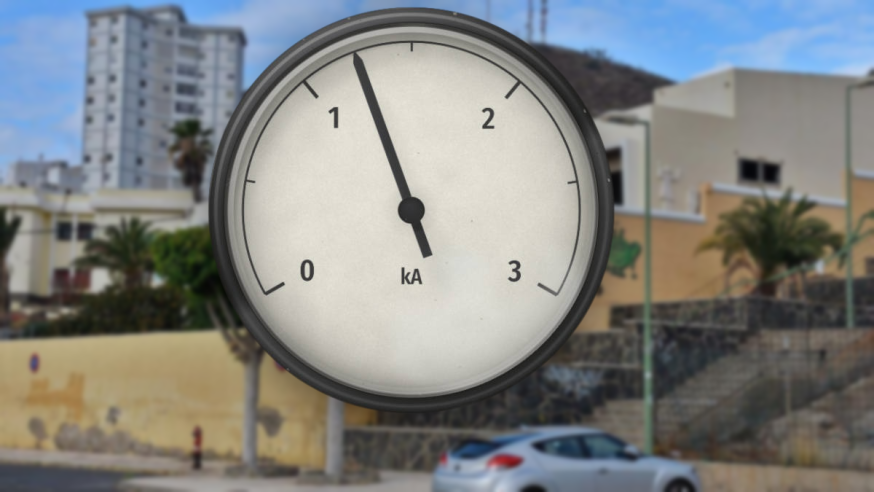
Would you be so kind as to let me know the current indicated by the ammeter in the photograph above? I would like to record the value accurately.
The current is 1.25 kA
